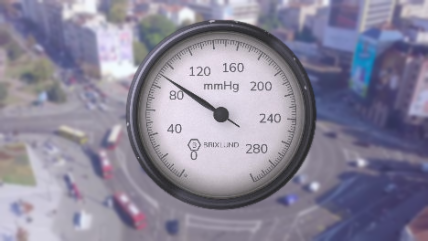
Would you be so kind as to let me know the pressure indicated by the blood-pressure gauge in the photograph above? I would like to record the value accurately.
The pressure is 90 mmHg
